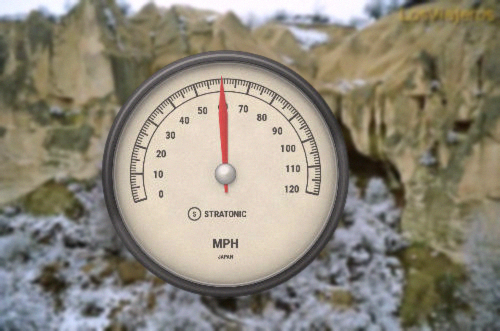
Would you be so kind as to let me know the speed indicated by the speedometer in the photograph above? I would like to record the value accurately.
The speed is 60 mph
